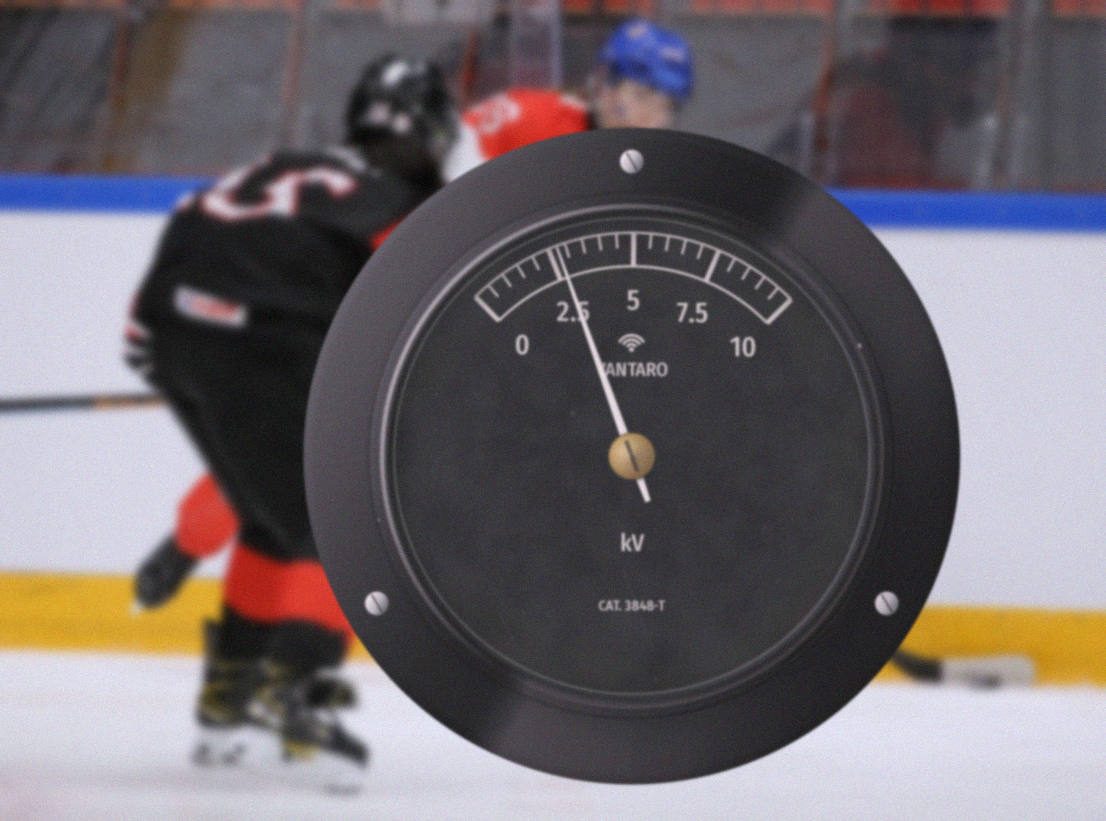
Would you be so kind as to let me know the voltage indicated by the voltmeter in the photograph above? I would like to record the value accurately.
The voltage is 2.75 kV
